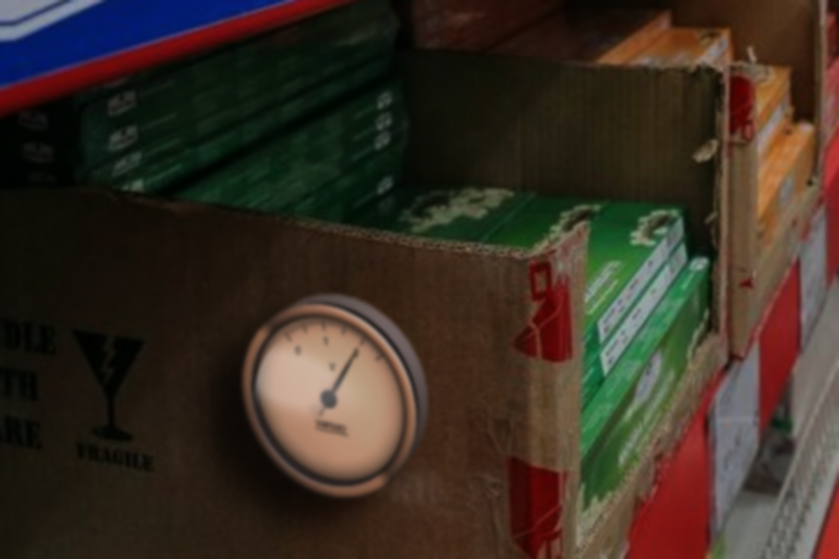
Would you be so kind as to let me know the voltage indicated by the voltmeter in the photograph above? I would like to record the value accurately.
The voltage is 2 V
